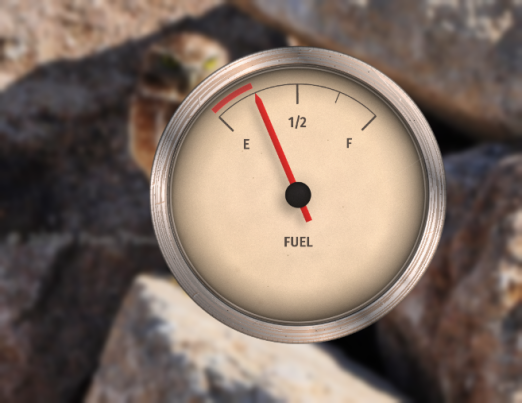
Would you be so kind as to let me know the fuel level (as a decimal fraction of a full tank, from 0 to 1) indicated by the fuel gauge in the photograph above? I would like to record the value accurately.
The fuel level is 0.25
